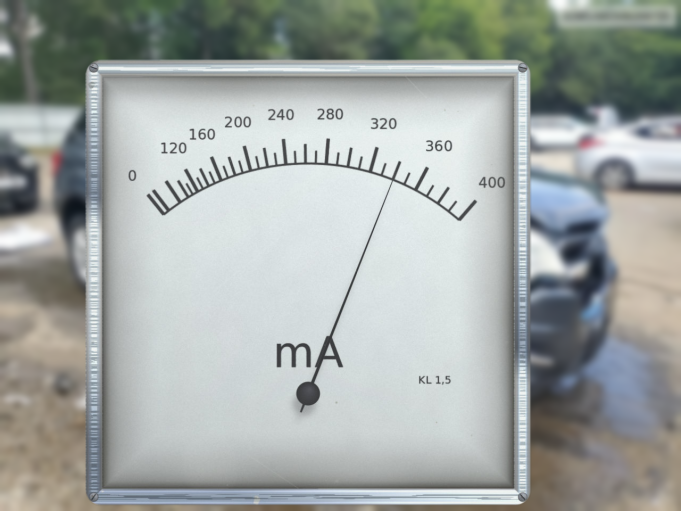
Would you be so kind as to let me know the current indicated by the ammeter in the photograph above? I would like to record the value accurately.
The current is 340 mA
